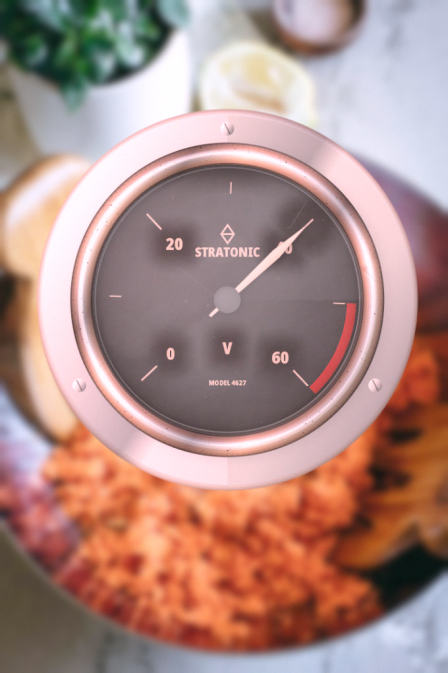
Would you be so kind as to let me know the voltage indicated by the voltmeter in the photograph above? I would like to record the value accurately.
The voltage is 40 V
